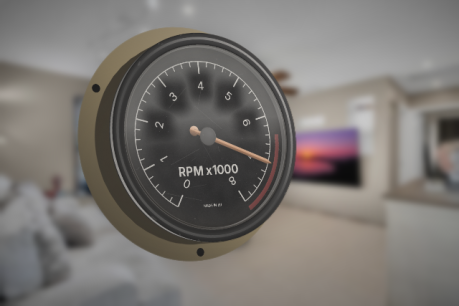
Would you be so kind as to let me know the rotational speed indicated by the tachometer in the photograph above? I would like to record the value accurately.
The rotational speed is 7000 rpm
